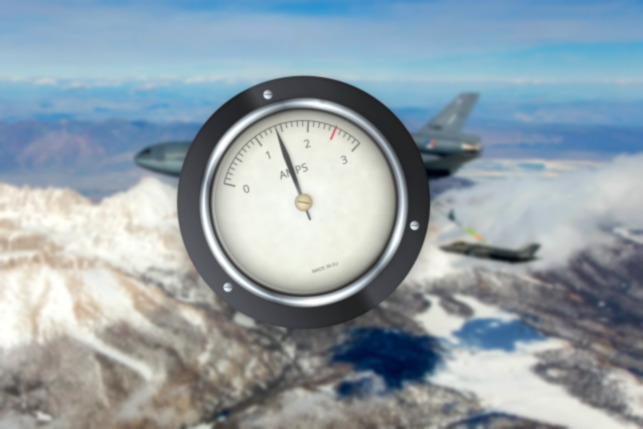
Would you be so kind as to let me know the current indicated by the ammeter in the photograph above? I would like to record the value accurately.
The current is 1.4 A
